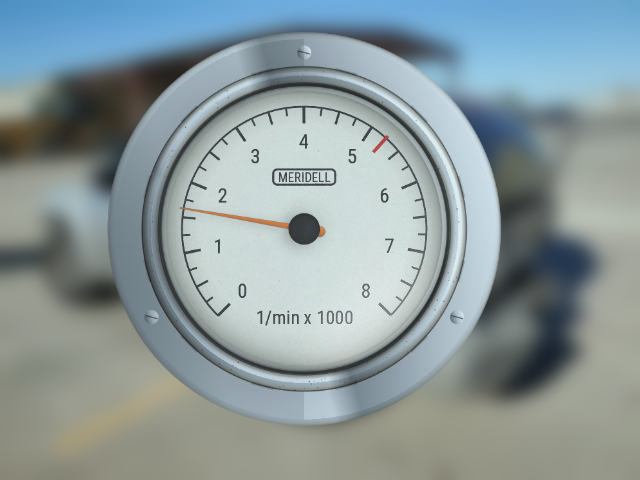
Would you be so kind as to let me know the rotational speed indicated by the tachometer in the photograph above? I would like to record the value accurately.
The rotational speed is 1625 rpm
